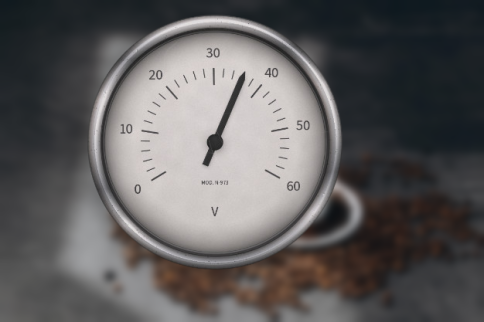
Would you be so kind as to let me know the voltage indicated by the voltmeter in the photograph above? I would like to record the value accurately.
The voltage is 36 V
